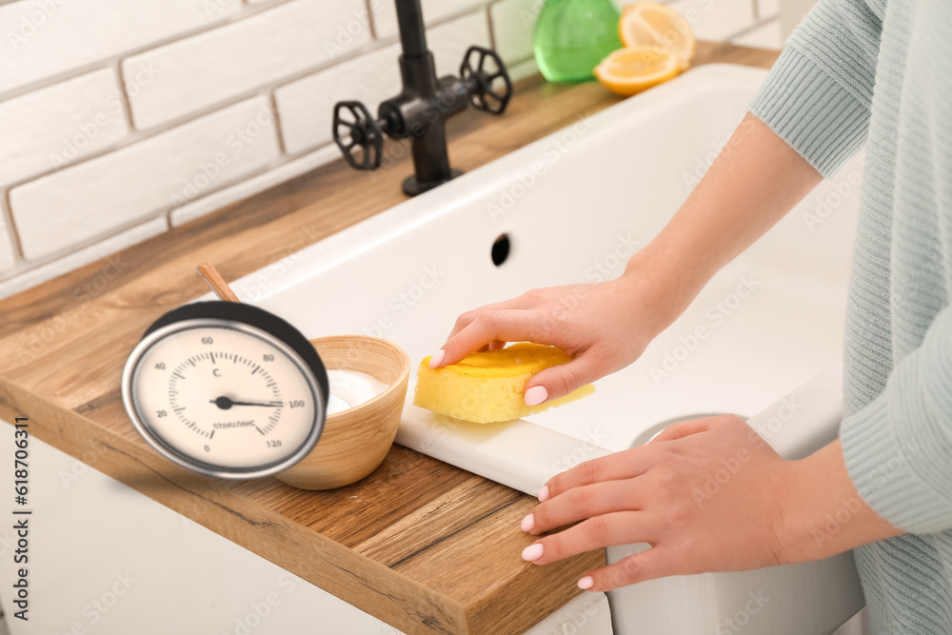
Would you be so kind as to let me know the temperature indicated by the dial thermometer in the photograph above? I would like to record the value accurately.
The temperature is 100 °C
